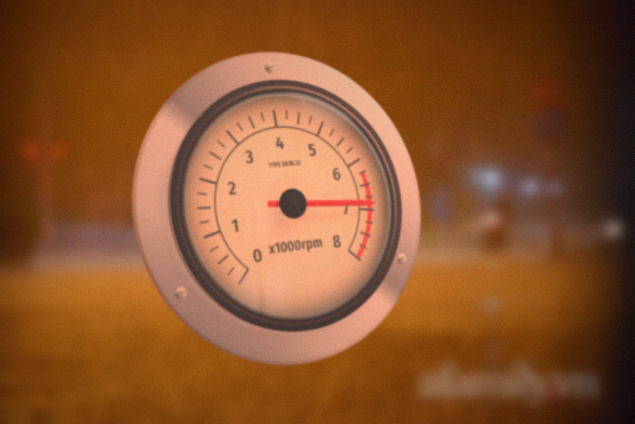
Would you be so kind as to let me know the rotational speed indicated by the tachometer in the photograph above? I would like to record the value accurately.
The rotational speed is 6875 rpm
